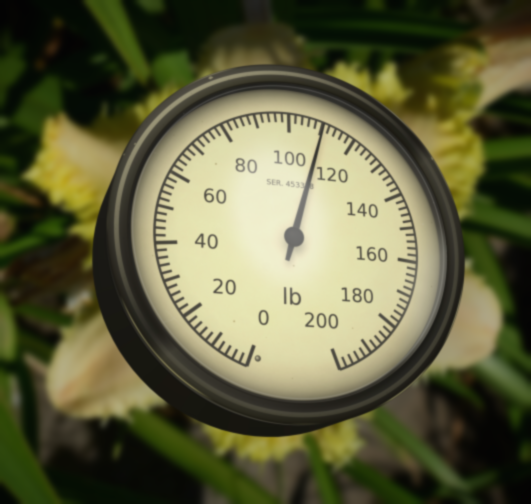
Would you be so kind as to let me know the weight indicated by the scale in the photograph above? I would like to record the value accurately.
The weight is 110 lb
